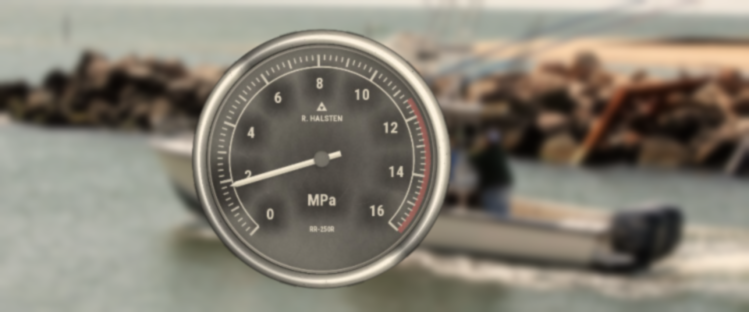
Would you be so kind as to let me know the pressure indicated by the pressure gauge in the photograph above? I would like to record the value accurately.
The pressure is 1.8 MPa
